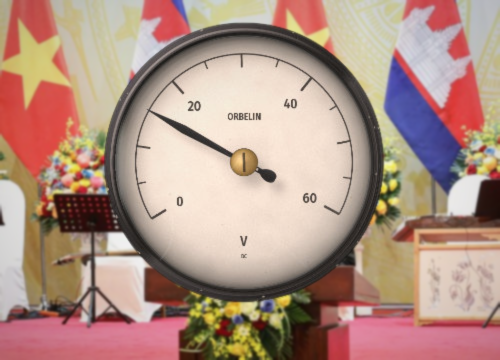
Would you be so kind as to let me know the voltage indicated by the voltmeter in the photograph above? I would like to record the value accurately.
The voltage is 15 V
